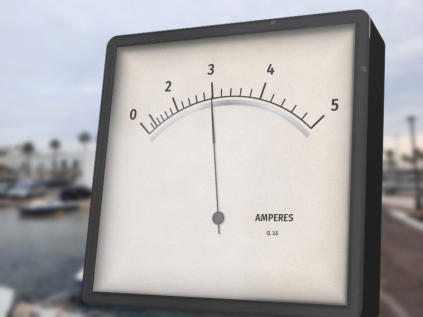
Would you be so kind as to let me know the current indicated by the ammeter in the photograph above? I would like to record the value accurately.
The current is 3 A
